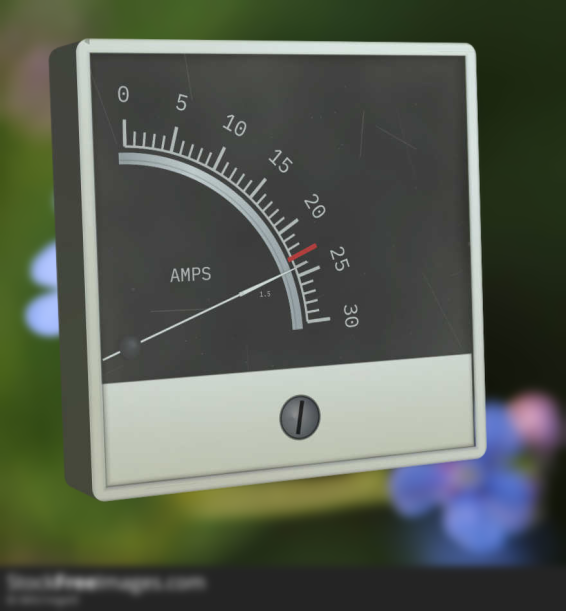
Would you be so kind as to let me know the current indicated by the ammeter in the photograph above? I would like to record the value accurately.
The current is 24 A
